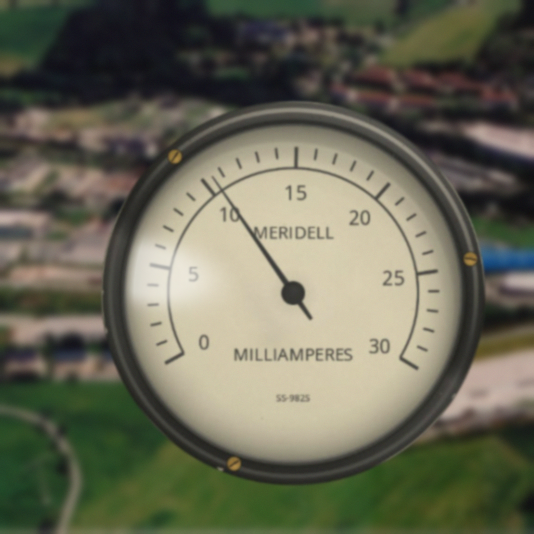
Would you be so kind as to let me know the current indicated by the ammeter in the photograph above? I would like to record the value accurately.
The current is 10.5 mA
